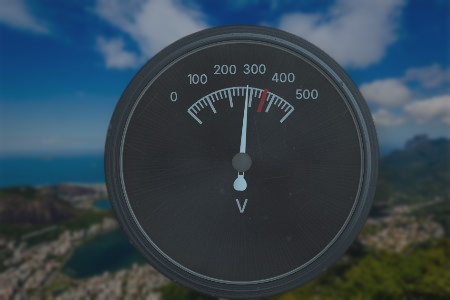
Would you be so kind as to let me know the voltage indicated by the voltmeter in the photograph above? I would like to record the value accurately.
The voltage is 280 V
